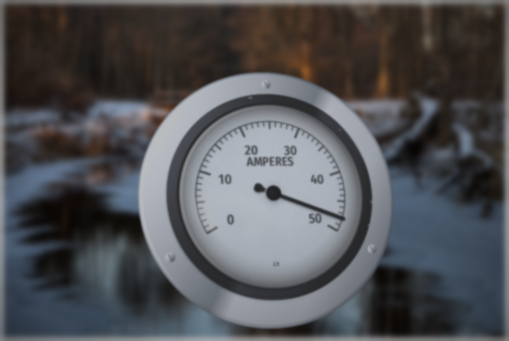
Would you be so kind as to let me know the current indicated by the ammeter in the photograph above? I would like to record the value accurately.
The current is 48 A
